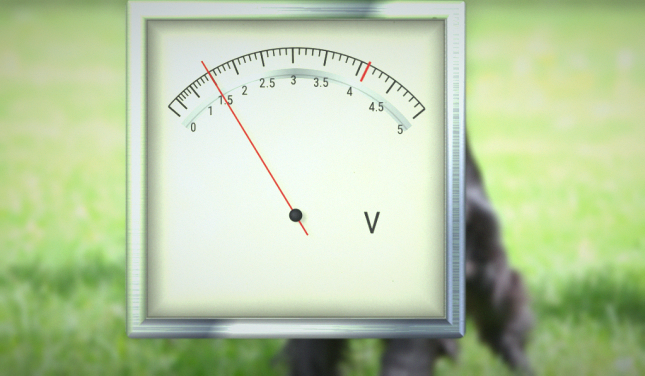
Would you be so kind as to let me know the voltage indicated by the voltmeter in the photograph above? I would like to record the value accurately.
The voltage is 1.5 V
